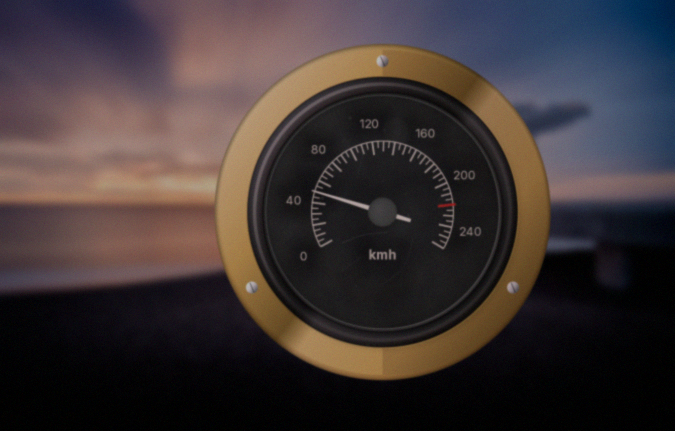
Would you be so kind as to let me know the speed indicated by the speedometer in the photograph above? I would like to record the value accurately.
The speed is 50 km/h
